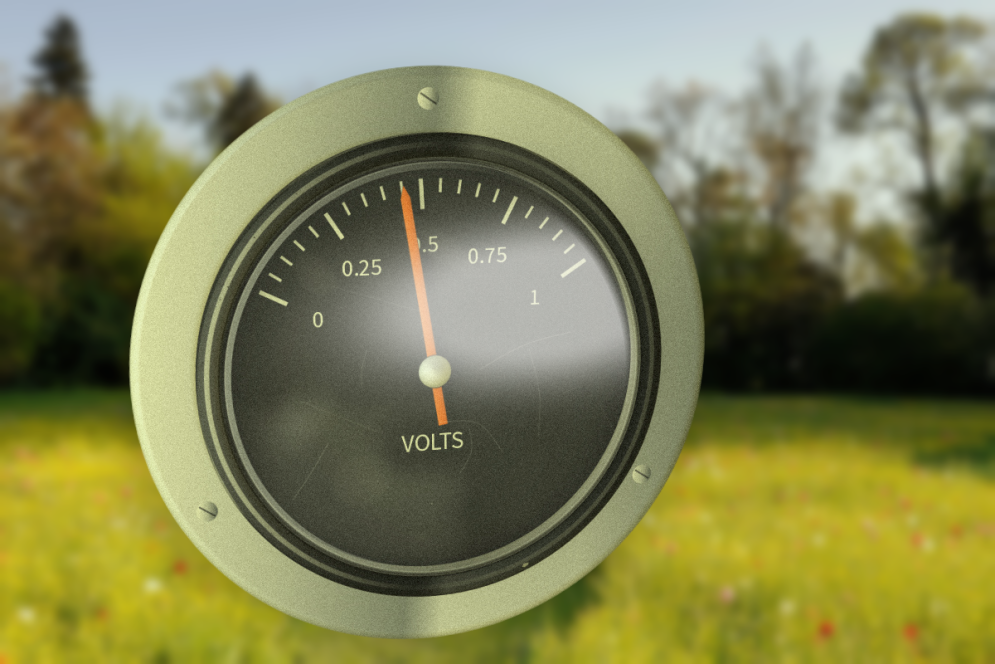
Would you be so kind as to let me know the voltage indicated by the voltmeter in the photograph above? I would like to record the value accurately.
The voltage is 0.45 V
